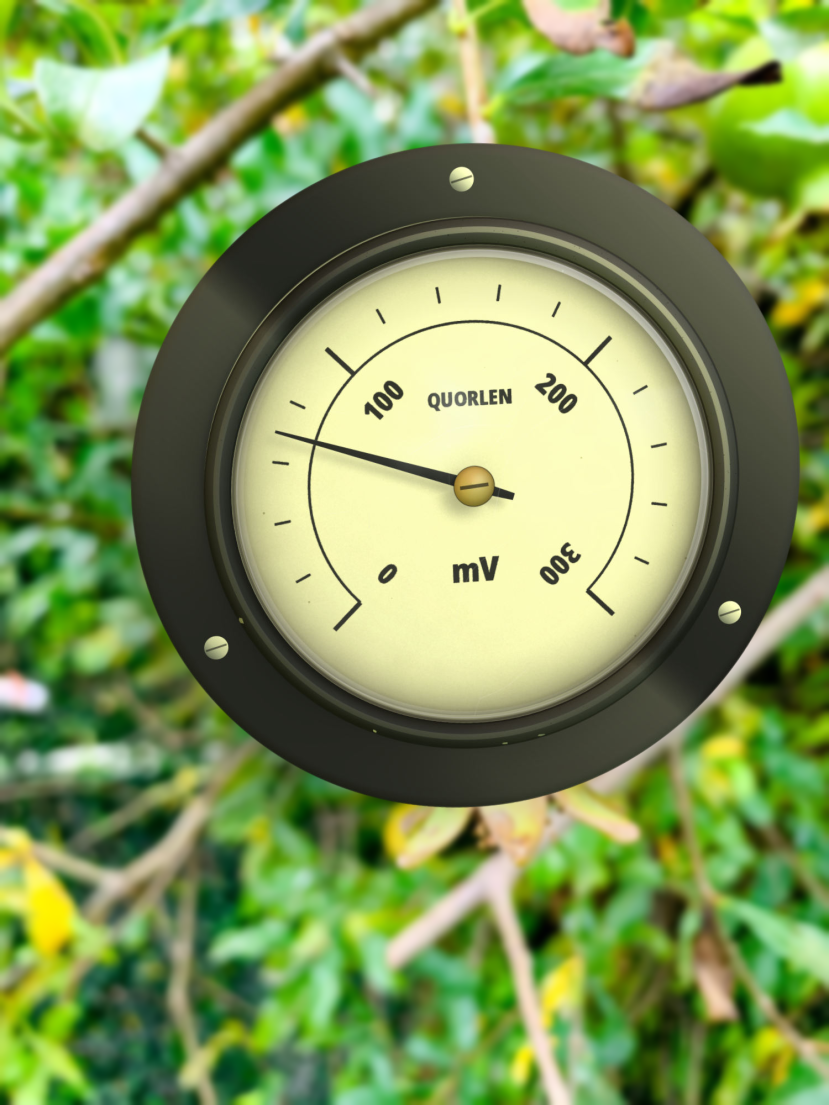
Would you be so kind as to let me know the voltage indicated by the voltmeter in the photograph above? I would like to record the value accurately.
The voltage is 70 mV
